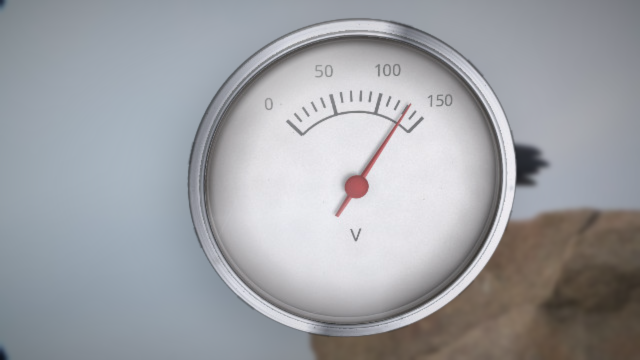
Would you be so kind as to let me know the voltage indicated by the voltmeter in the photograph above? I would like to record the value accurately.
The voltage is 130 V
